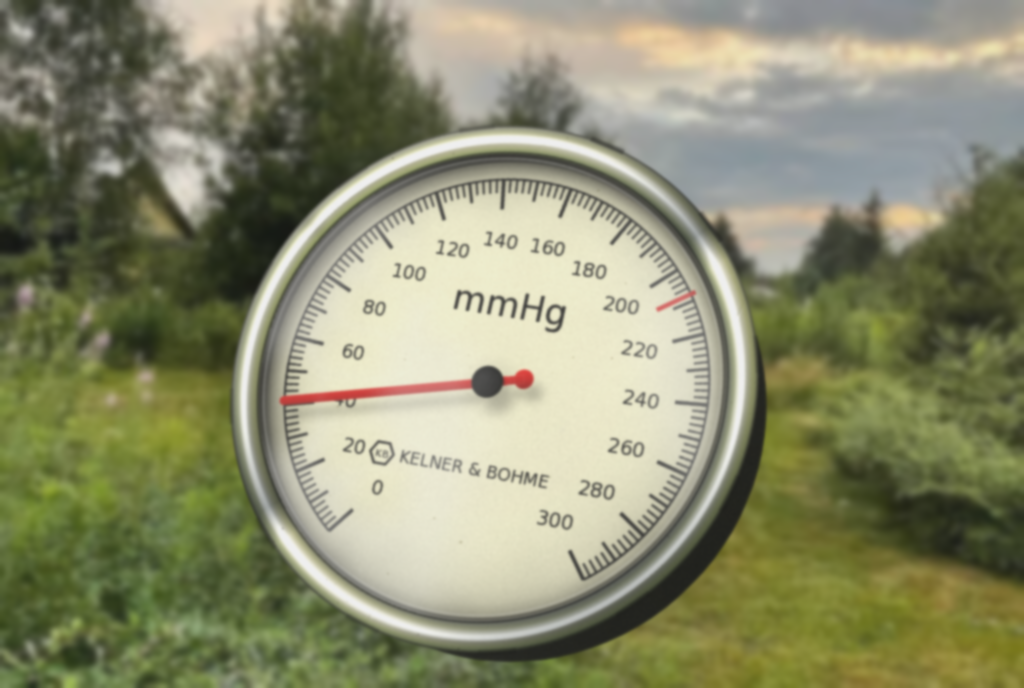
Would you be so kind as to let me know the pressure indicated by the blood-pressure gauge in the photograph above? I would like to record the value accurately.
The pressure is 40 mmHg
